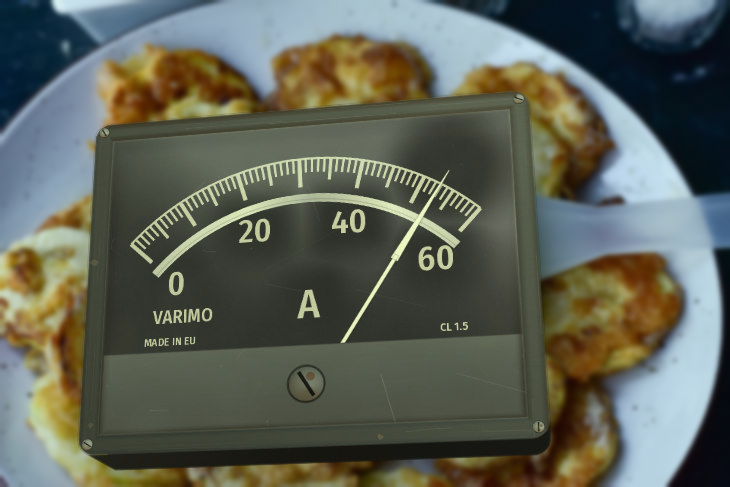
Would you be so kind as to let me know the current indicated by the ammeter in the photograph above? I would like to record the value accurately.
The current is 53 A
